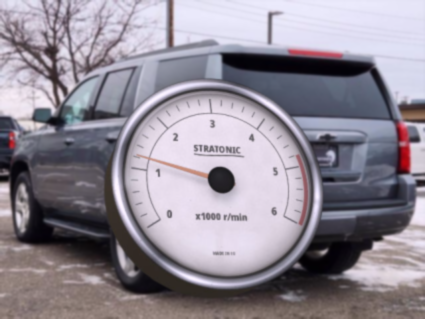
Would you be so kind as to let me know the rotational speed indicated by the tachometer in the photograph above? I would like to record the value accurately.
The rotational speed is 1200 rpm
